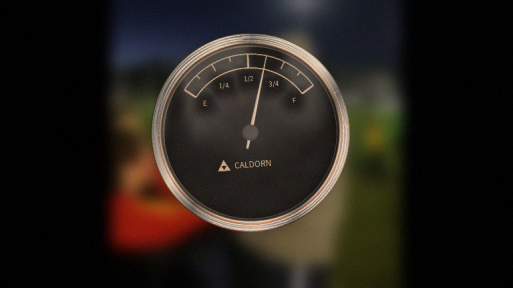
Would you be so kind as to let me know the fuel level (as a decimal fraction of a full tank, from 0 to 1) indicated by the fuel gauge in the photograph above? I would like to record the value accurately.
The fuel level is 0.625
